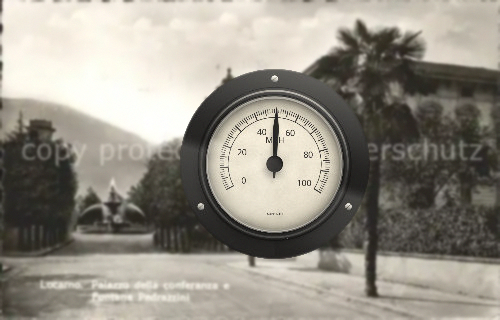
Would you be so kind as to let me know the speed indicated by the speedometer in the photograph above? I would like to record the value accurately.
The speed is 50 mph
